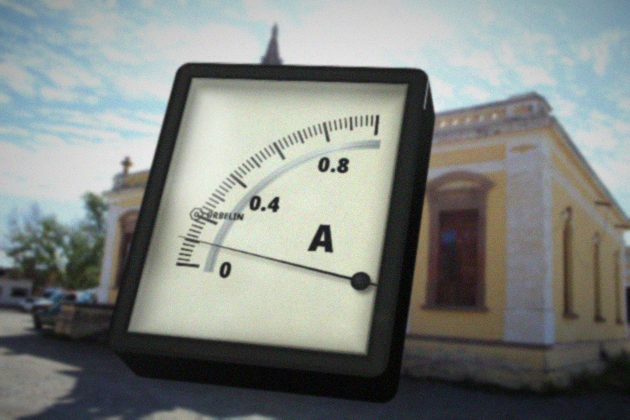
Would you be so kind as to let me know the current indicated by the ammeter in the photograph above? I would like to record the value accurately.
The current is 0.1 A
